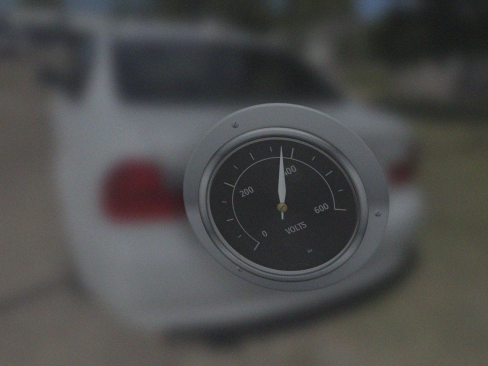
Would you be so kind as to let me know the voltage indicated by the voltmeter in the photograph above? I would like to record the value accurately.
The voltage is 375 V
